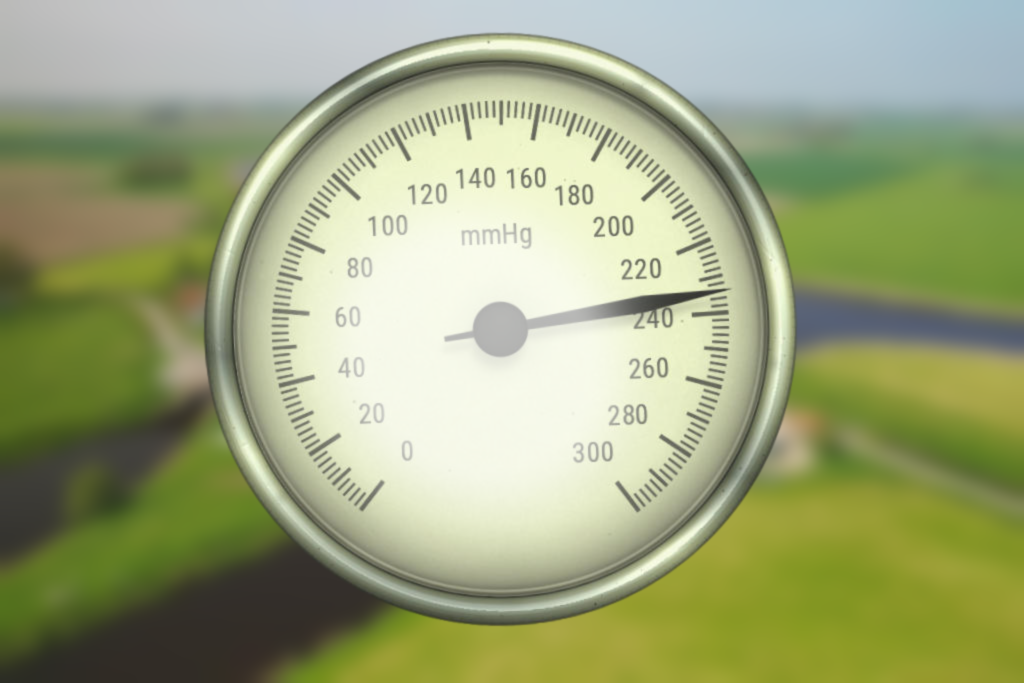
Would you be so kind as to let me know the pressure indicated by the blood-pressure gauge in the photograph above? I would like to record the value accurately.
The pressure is 234 mmHg
